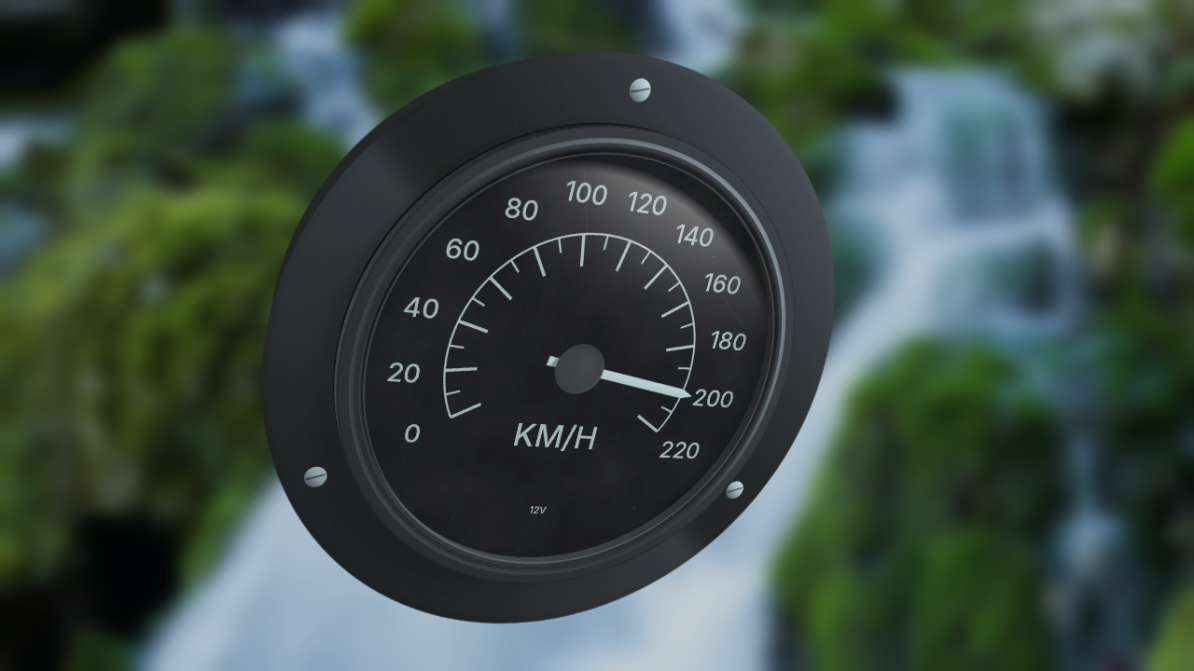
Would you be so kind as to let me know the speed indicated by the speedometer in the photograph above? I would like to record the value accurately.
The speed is 200 km/h
